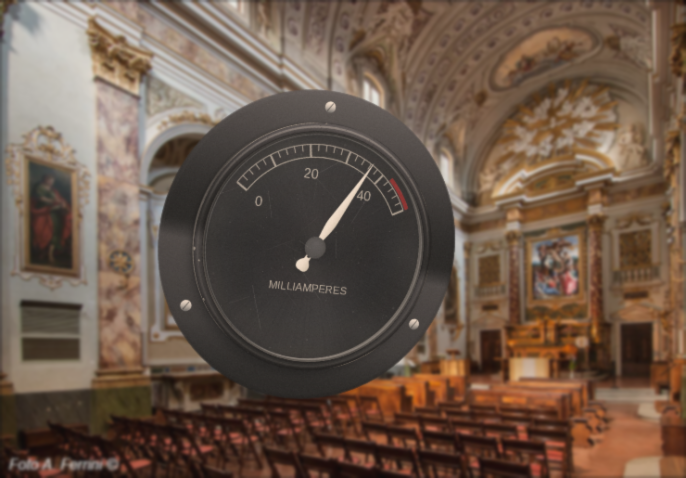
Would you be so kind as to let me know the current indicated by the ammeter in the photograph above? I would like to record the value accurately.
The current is 36 mA
